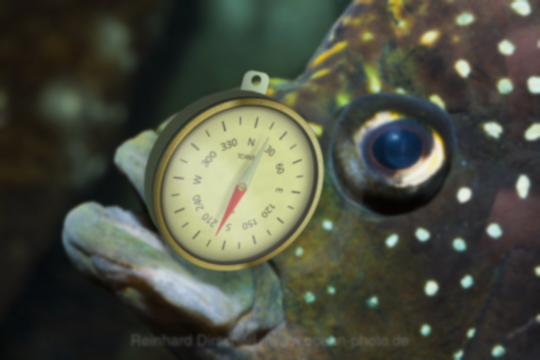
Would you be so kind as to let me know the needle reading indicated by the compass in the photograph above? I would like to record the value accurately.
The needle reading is 195 °
